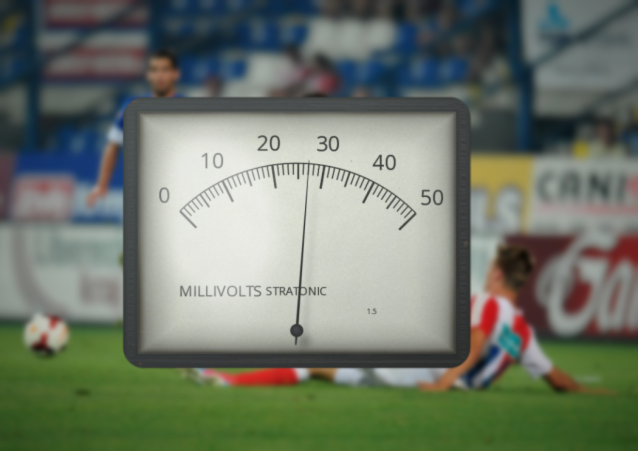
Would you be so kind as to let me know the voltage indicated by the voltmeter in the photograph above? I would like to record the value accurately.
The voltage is 27 mV
